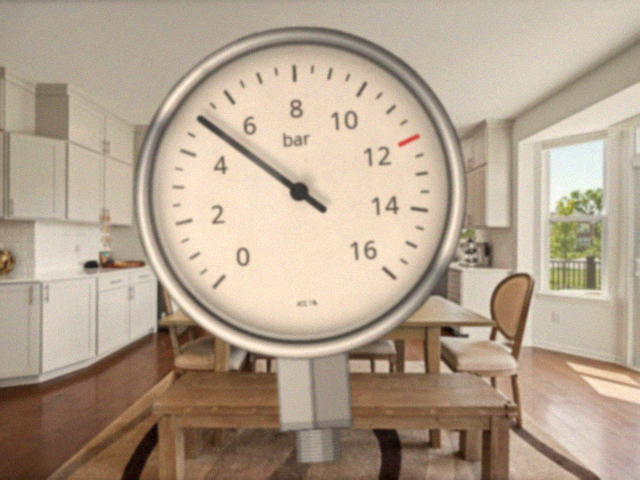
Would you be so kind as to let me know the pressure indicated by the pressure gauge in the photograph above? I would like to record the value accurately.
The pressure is 5 bar
